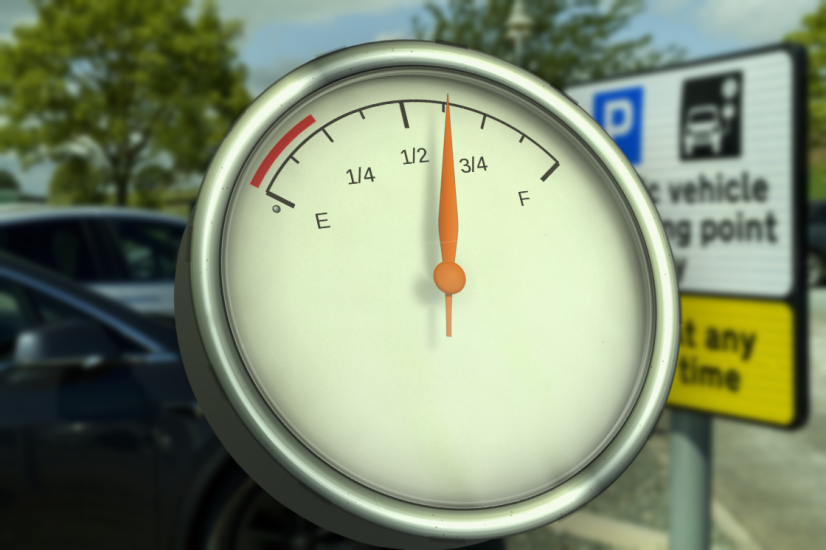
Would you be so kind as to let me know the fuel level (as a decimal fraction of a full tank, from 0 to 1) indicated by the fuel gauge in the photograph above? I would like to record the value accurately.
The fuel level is 0.625
